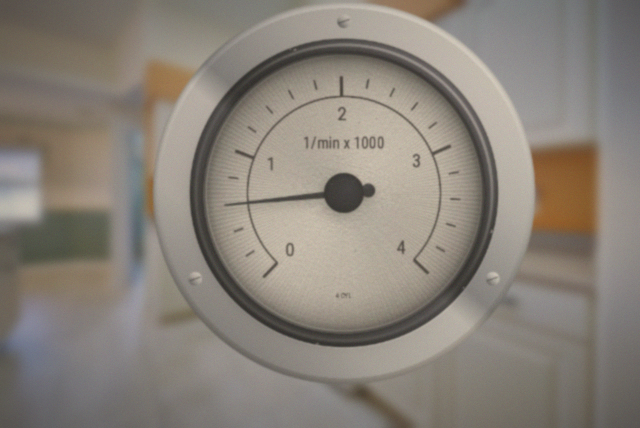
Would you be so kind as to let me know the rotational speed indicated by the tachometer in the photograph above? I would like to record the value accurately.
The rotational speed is 600 rpm
